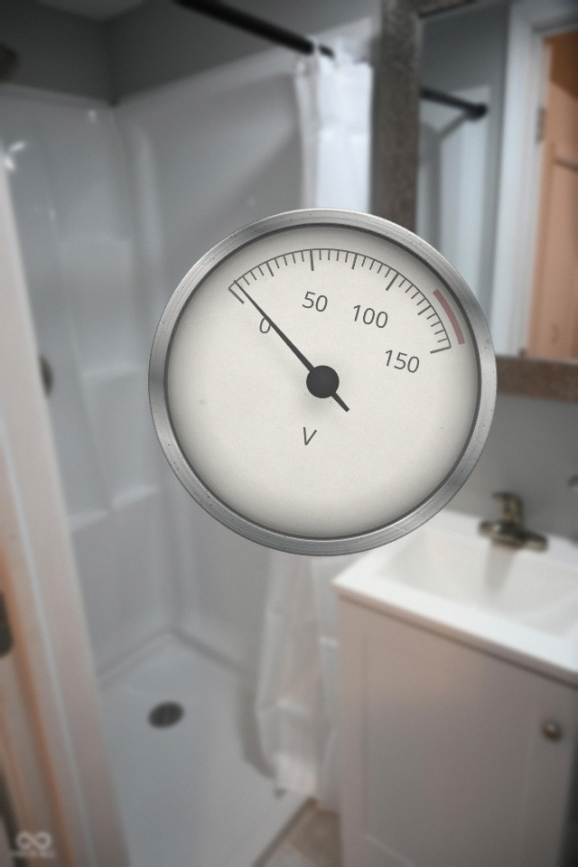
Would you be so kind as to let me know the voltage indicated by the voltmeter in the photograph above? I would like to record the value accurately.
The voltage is 5 V
